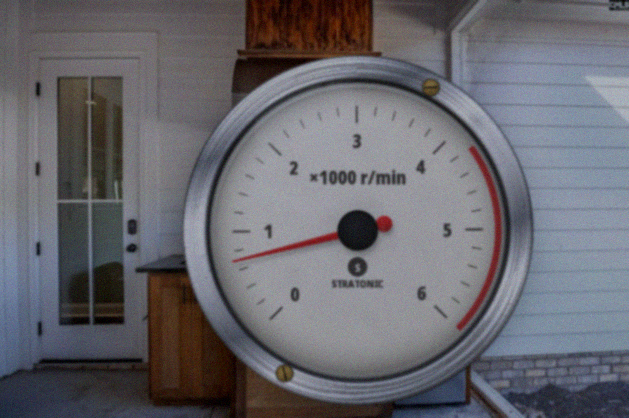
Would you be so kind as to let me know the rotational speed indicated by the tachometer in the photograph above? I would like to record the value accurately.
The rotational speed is 700 rpm
